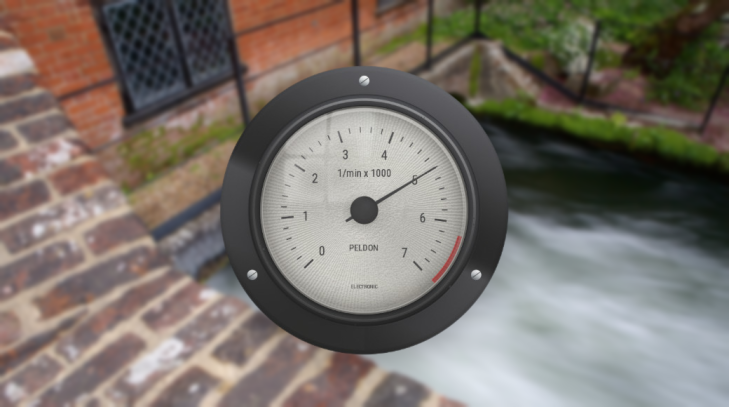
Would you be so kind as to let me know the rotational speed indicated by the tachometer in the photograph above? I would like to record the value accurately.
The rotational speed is 5000 rpm
